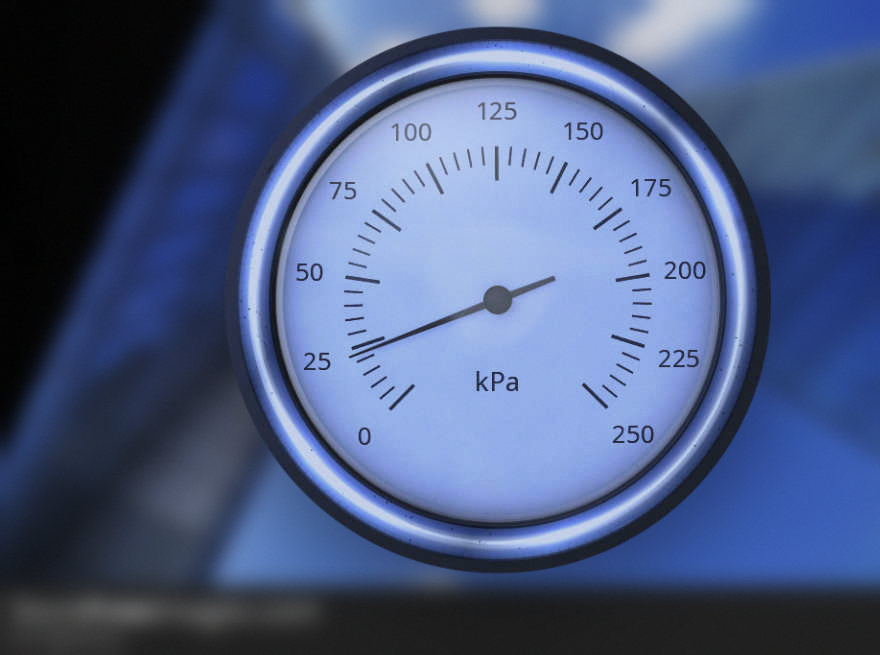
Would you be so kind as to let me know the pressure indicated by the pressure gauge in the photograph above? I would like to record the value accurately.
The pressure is 22.5 kPa
